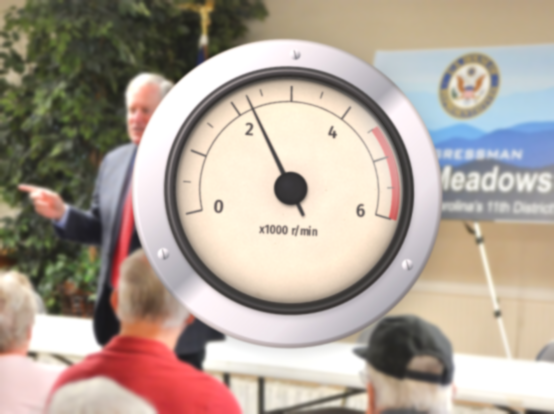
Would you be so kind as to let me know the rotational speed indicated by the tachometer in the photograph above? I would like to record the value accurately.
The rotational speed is 2250 rpm
